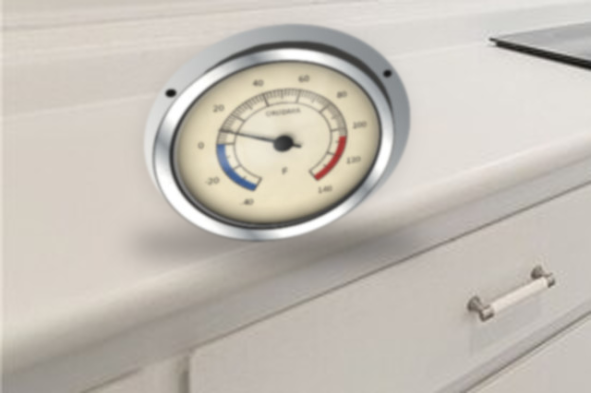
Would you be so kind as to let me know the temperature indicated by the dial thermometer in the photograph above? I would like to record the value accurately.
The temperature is 10 °F
